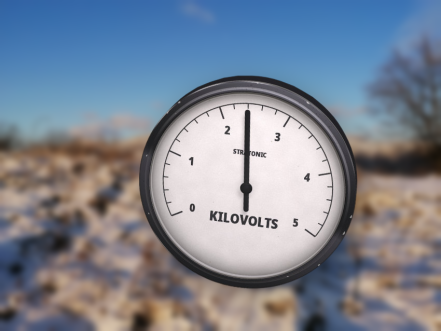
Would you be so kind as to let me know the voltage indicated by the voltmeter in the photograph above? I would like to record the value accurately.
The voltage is 2.4 kV
